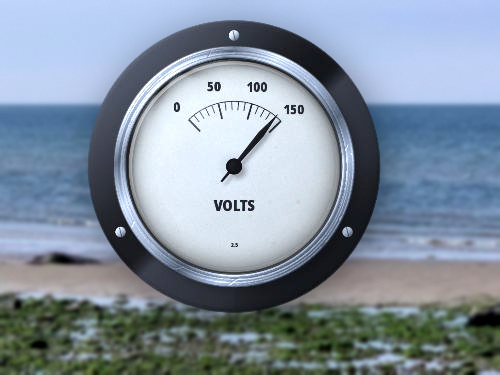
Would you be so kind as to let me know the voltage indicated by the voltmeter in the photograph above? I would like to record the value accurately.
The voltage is 140 V
